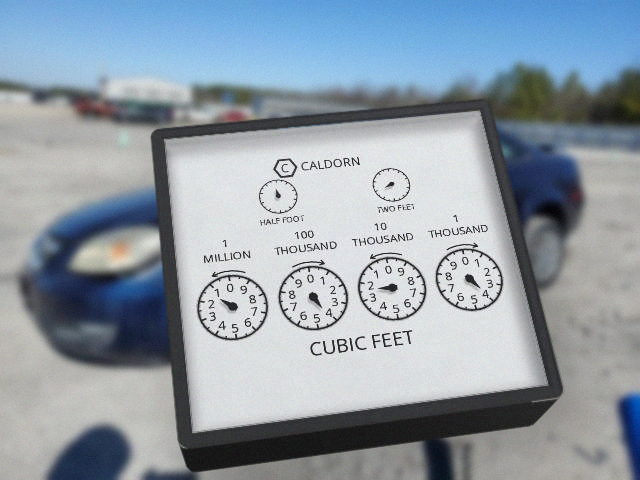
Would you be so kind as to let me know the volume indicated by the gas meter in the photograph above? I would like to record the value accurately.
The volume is 142400 ft³
